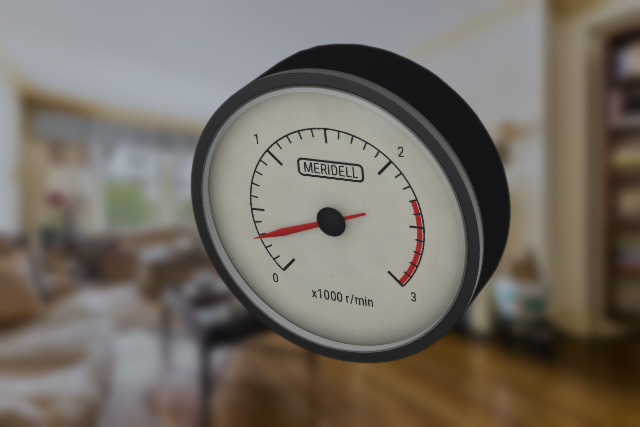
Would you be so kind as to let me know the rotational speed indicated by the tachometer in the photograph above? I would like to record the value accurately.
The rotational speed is 300 rpm
